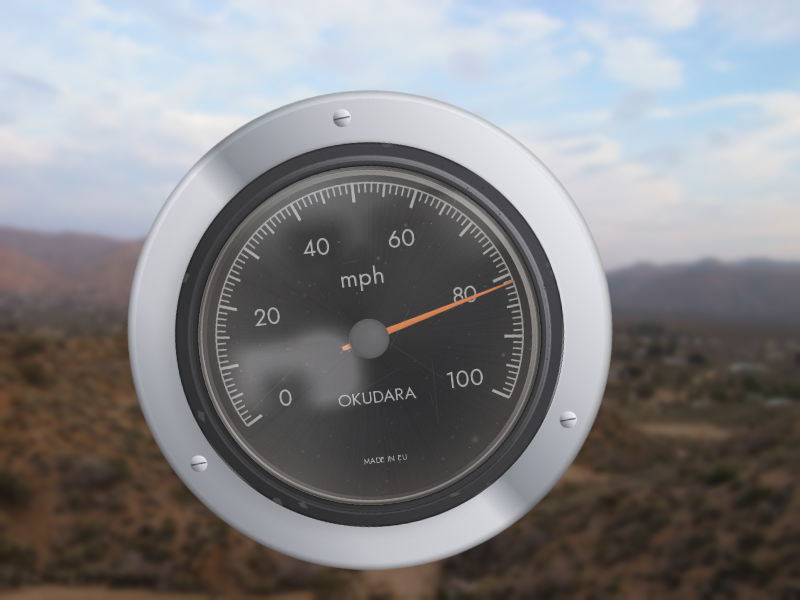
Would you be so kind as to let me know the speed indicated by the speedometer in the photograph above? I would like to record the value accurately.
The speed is 81 mph
